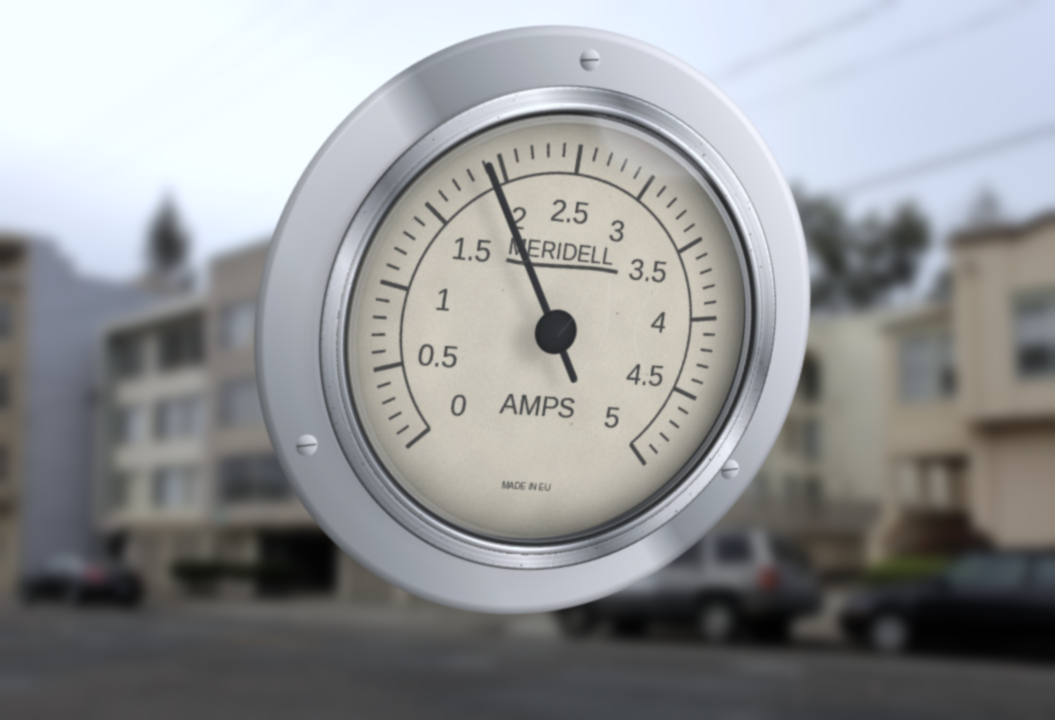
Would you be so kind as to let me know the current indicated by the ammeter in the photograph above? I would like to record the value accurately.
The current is 1.9 A
